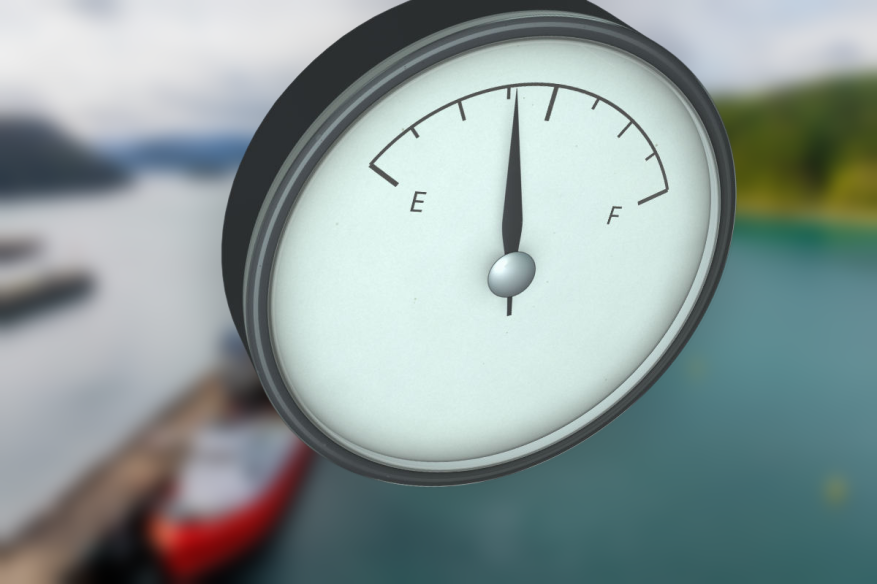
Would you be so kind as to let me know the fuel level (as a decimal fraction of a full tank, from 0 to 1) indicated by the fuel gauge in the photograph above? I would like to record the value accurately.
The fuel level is 0.375
